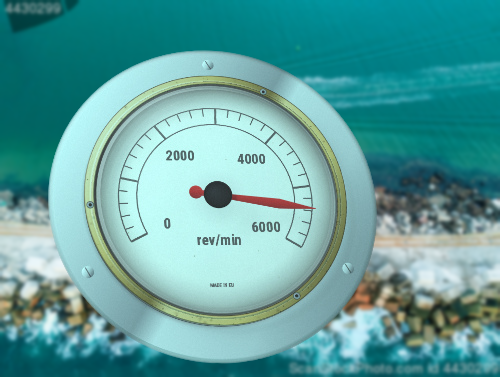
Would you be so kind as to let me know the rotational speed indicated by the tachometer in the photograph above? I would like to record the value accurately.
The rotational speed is 5400 rpm
